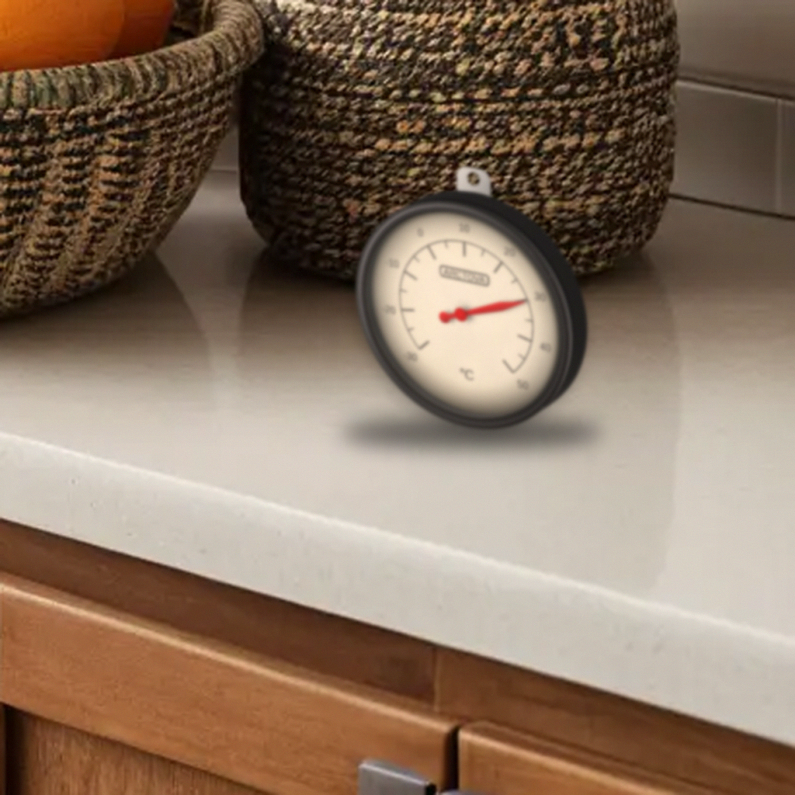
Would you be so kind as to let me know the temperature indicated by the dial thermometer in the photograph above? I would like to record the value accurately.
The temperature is 30 °C
